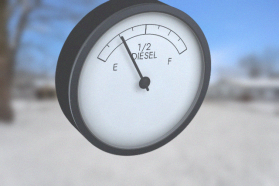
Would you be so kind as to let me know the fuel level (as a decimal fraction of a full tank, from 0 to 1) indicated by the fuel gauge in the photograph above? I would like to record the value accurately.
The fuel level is 0.25
